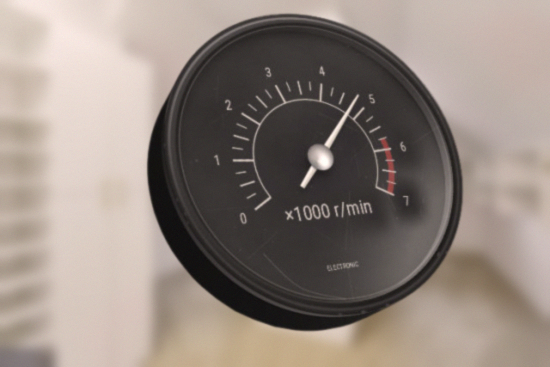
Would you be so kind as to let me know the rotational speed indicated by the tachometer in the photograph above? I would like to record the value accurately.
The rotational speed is 4750 rpm
